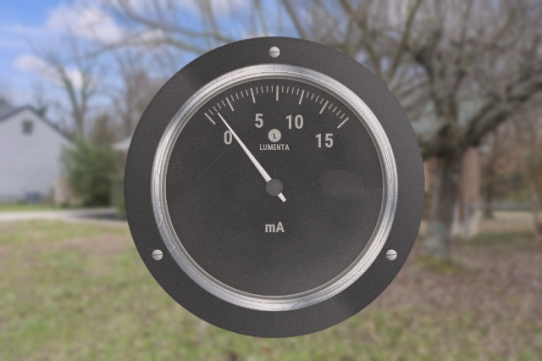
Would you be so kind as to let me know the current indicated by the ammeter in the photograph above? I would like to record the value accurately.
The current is 1 mA
